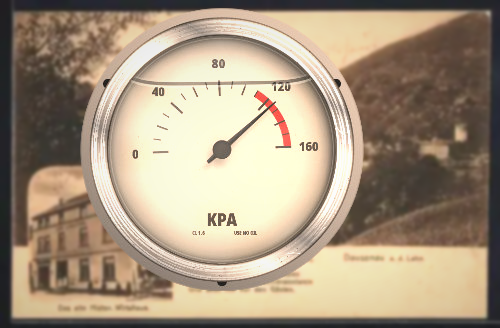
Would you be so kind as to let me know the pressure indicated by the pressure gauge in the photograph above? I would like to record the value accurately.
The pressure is 125 kPa
